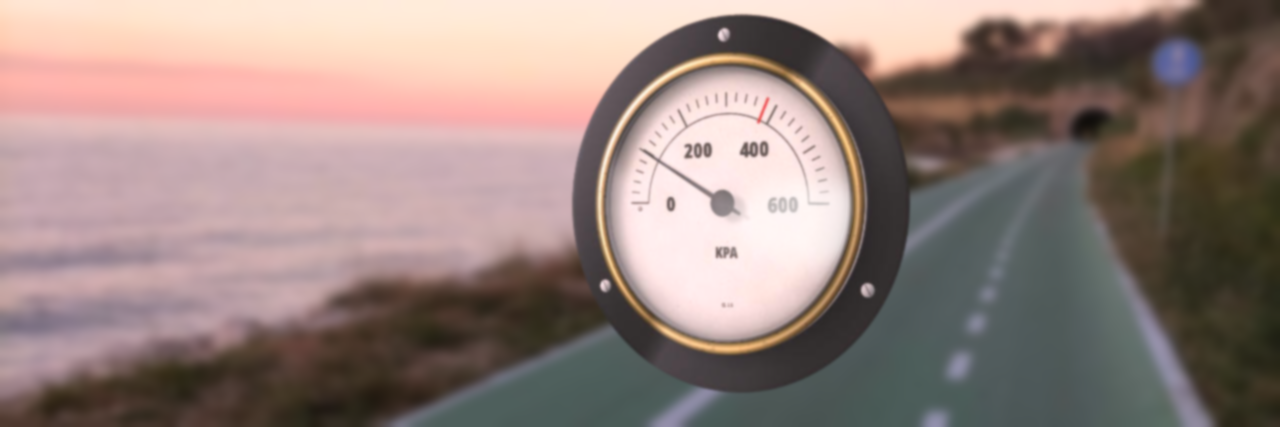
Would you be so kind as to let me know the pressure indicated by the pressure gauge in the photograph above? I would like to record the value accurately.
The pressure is 100 kPa
